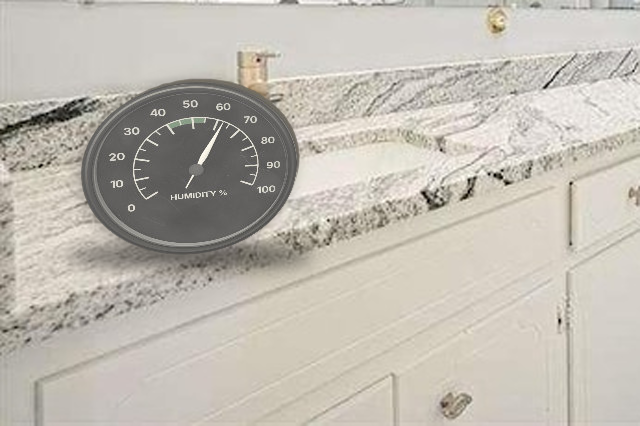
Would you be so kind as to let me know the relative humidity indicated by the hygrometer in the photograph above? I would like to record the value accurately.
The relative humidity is 62.5 %
